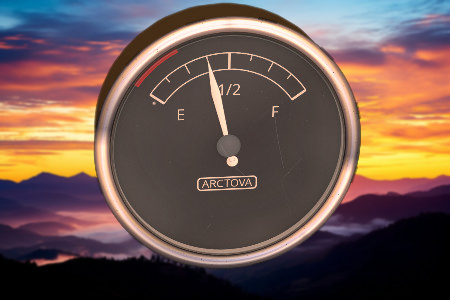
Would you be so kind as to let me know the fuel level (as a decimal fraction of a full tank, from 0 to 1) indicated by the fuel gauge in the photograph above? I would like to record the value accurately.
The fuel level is 0.375
